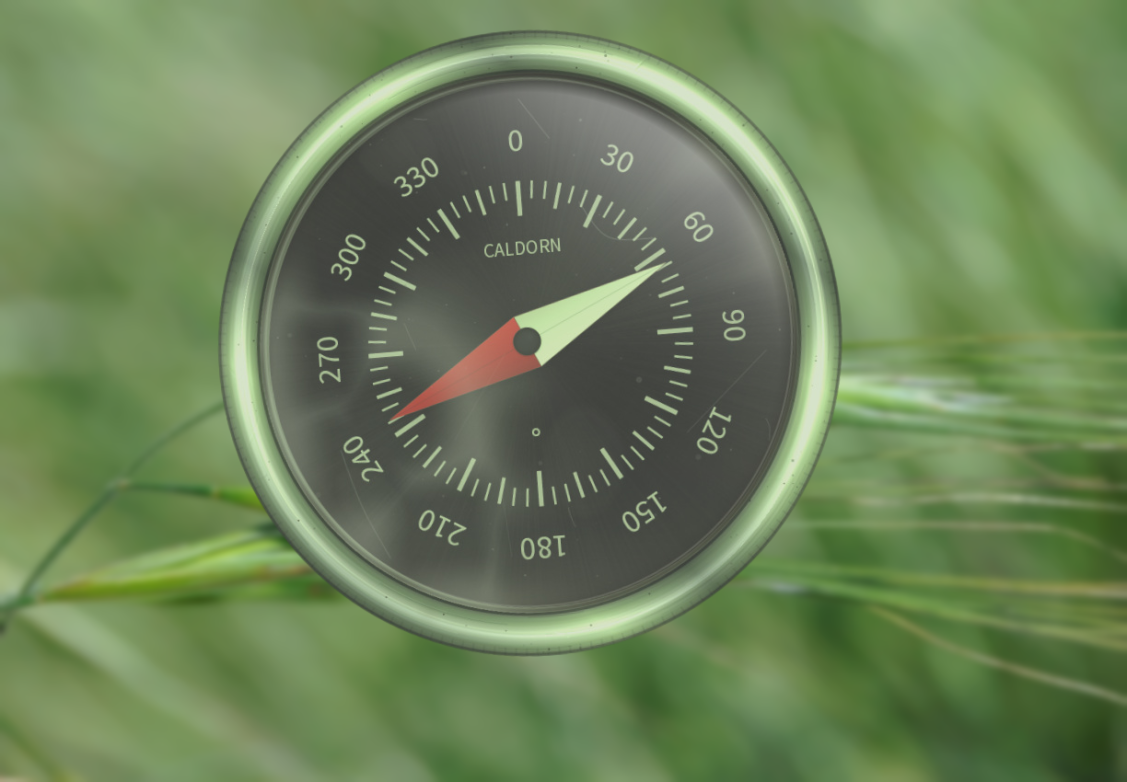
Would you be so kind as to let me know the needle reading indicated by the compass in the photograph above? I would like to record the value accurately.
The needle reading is 245 °
